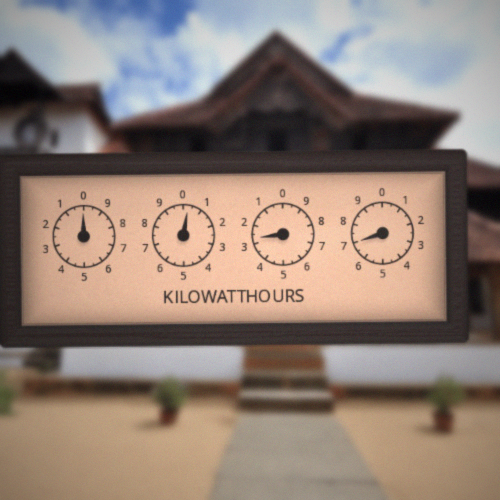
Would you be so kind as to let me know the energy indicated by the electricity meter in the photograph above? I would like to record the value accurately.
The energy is 27 kWh
